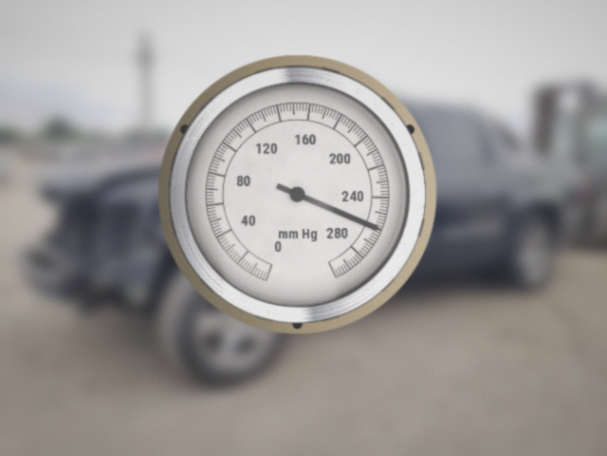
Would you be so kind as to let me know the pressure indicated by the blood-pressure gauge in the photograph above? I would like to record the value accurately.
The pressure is 260 mmHg
